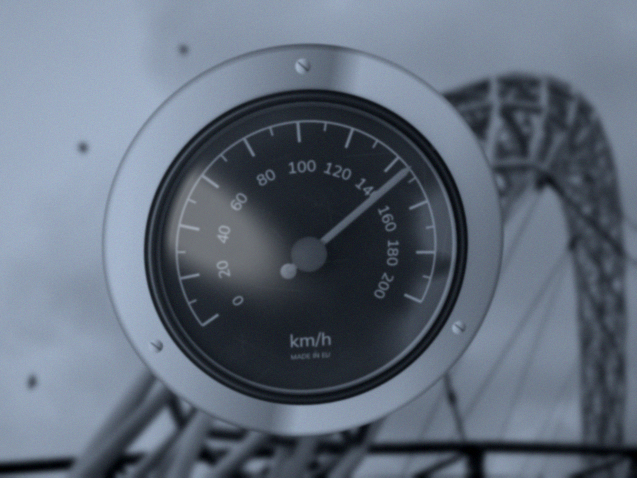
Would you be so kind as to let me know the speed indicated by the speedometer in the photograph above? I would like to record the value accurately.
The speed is 145 km/h
